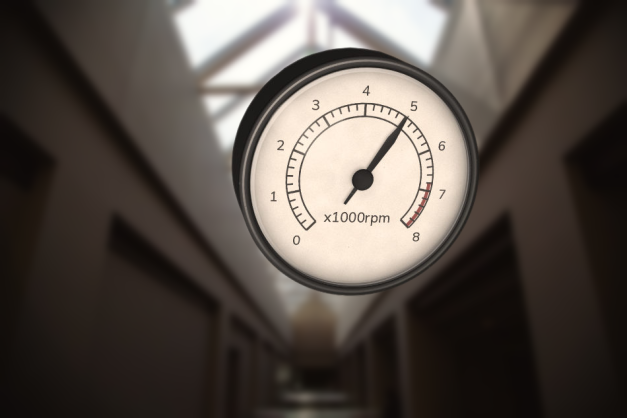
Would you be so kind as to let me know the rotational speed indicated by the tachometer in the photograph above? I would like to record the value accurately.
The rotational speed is 5000 rpm
